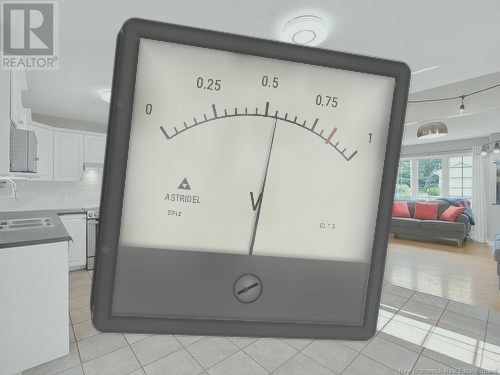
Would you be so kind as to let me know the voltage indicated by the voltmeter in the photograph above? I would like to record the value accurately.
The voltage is 0.55 V
